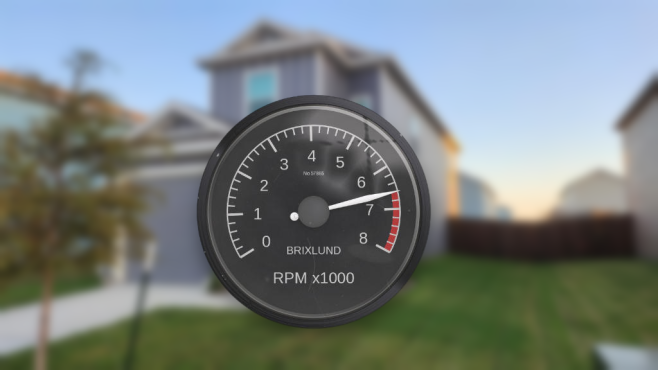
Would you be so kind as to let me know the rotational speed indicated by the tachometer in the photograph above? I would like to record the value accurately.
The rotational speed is 6600 rpm
